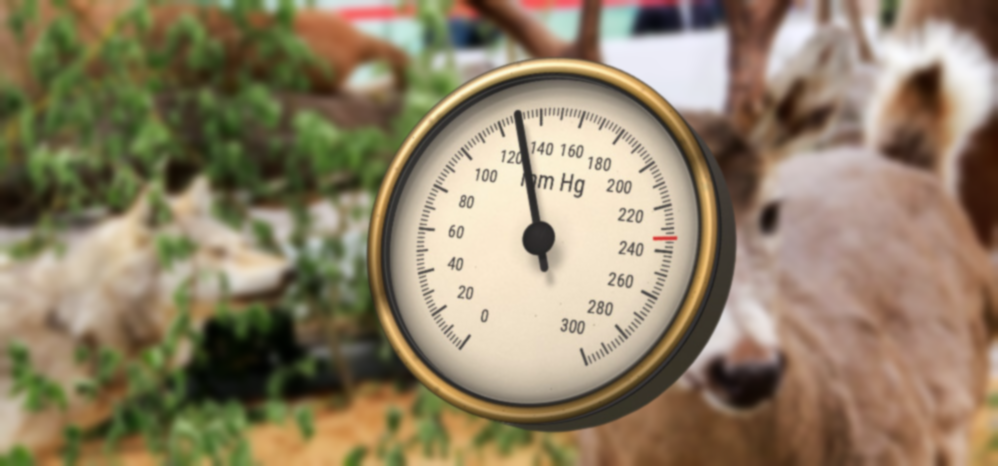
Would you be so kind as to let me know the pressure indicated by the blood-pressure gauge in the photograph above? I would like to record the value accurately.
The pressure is 130 mmHg
